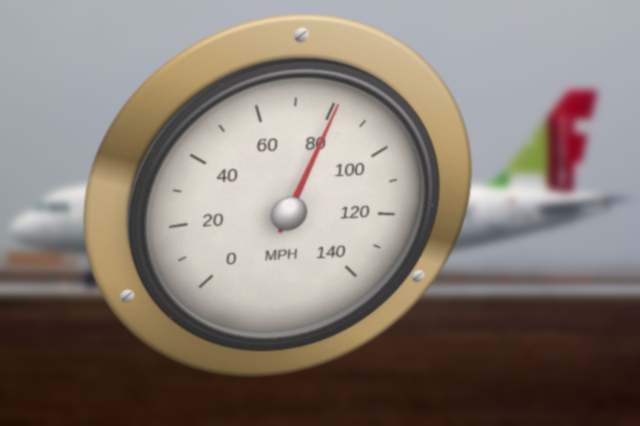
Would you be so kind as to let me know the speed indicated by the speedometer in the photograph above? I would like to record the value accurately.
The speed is 80 mph
